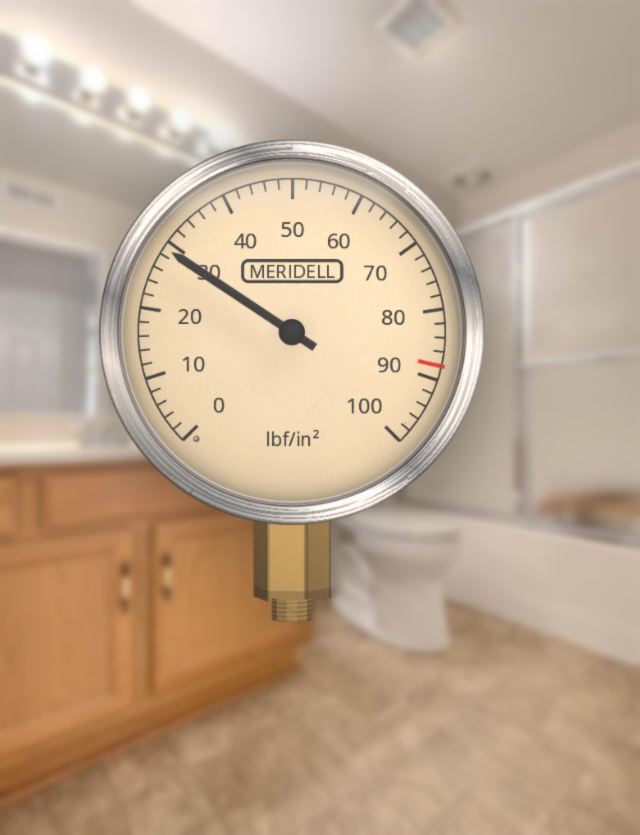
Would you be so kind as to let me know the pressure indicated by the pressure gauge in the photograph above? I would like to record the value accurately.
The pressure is 29 psi
